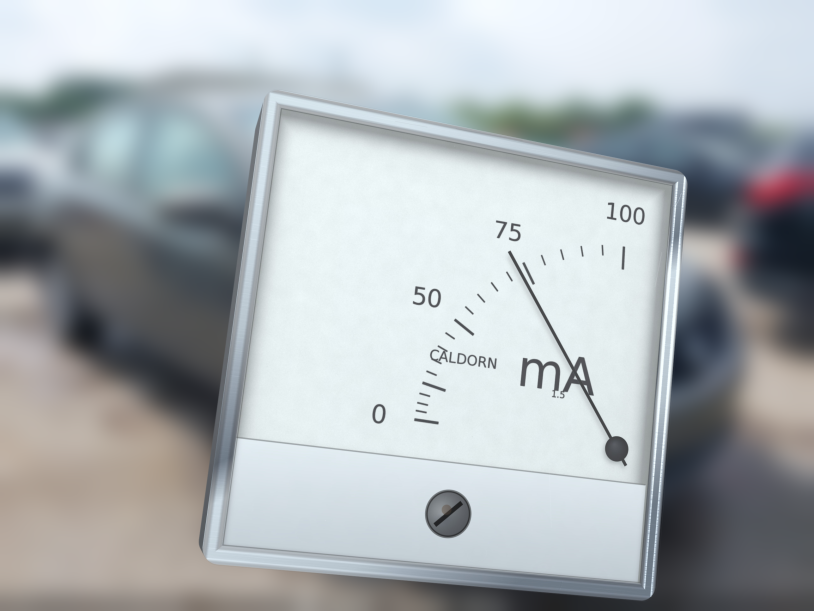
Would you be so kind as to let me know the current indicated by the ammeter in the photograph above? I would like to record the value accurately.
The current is 72.5 mA
